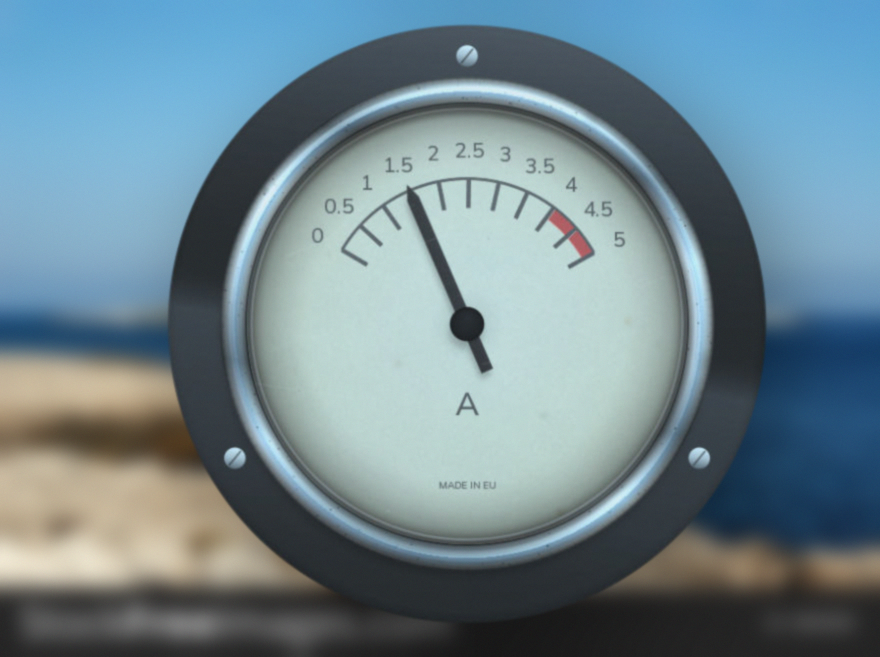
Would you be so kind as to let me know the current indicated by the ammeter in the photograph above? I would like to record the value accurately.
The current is 1.5 A
